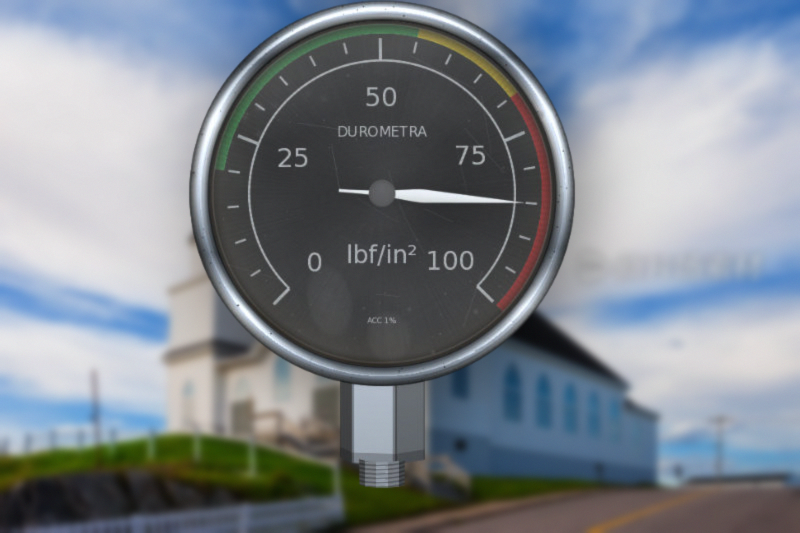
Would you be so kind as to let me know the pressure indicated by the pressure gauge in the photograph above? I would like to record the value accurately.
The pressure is 85 psi
